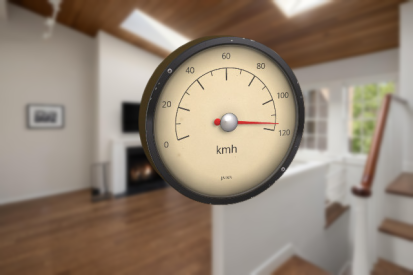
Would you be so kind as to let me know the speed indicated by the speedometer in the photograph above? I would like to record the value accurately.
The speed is 115 km/h
